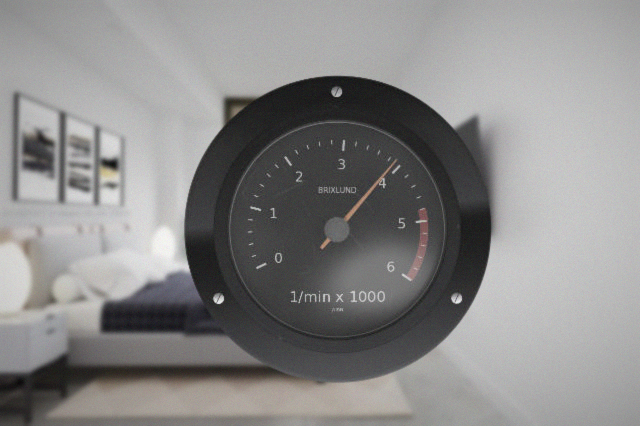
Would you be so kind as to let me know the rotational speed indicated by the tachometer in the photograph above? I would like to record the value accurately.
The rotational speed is 3900 rpm
